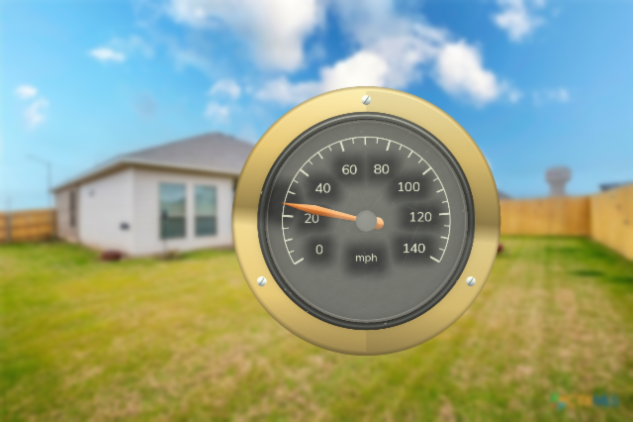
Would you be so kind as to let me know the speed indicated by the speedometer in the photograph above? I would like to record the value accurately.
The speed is 25 mph
